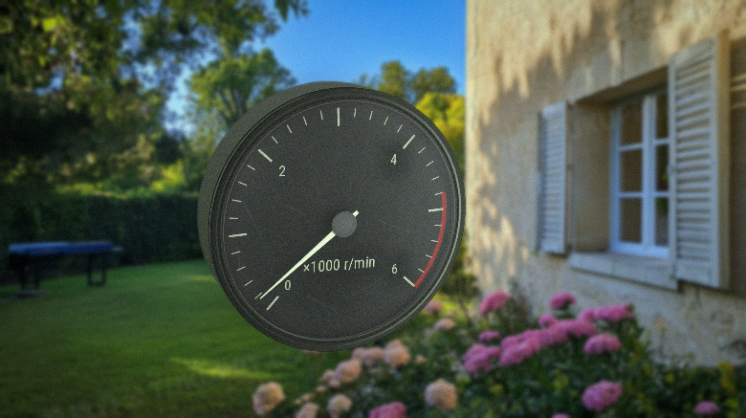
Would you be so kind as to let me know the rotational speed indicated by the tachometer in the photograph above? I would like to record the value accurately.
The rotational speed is 200 rpm
